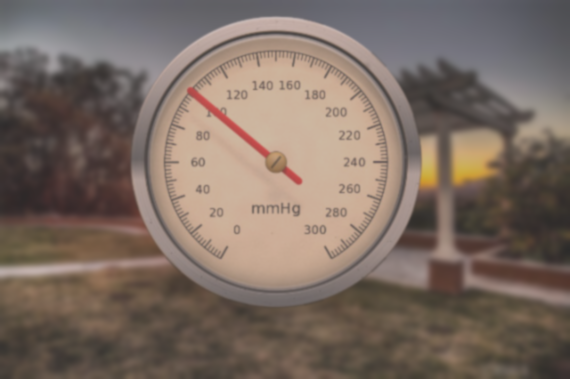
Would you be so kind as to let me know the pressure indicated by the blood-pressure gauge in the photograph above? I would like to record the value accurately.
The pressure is 100 mmHg
